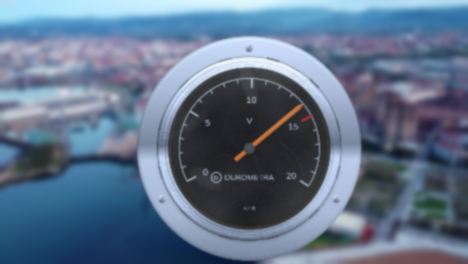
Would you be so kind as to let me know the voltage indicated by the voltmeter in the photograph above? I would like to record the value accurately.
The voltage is 14 V
